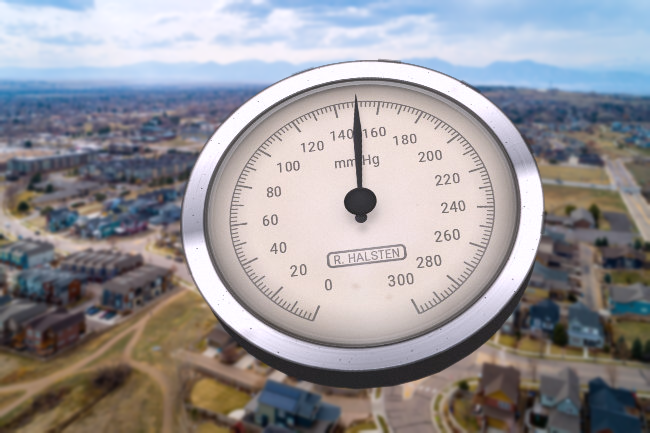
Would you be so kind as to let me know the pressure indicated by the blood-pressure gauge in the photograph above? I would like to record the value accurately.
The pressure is 150 mmHg
